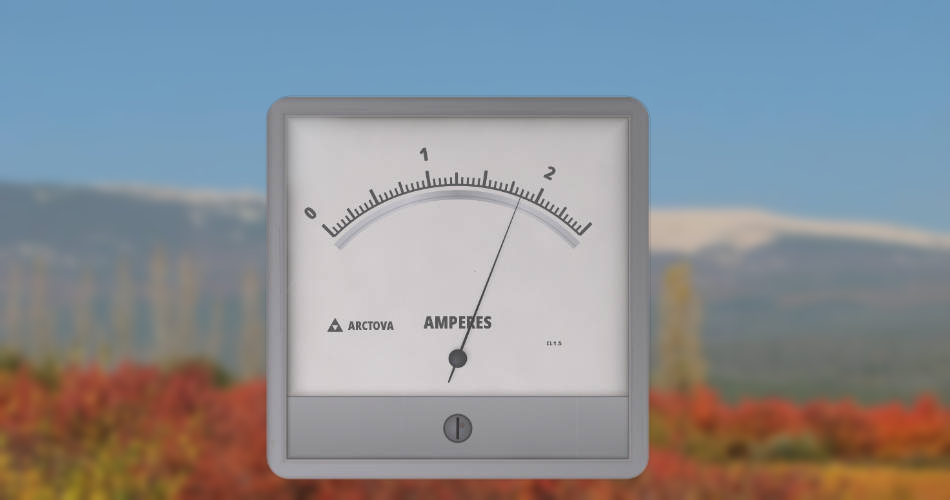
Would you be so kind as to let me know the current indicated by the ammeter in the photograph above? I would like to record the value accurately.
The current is 1.85 A
